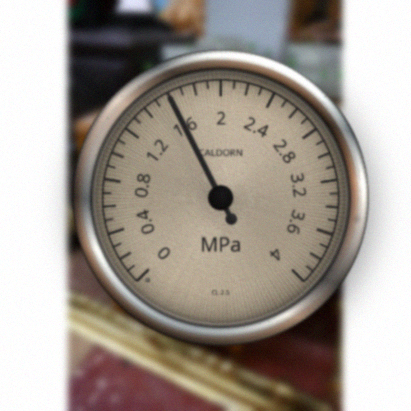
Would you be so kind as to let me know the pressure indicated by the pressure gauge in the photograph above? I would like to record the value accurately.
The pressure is 1.6 MPa
